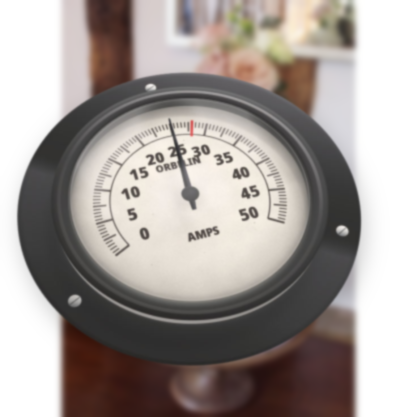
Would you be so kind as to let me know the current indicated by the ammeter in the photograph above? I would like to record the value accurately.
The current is 25 A
